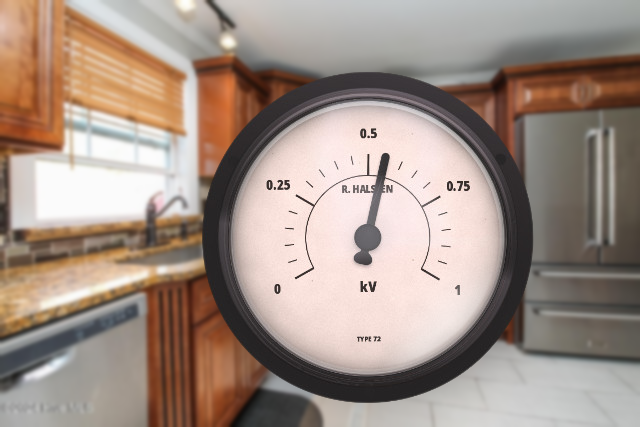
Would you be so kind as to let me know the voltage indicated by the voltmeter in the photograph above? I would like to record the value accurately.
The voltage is 0.55 kV
